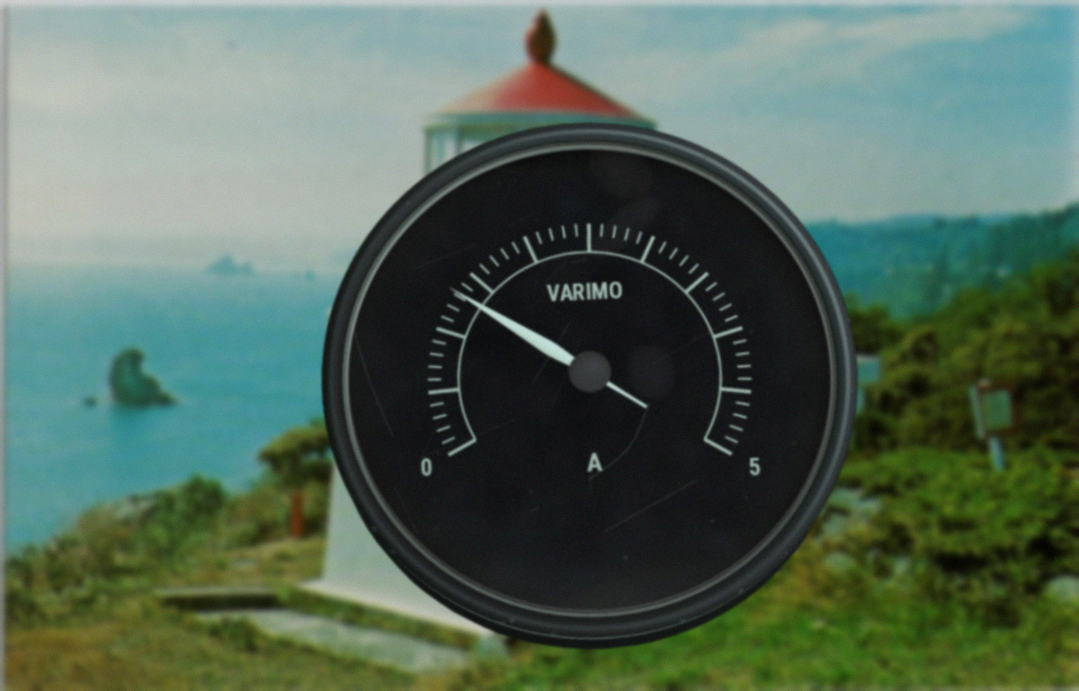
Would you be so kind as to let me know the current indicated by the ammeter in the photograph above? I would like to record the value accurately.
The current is 1.3 A
